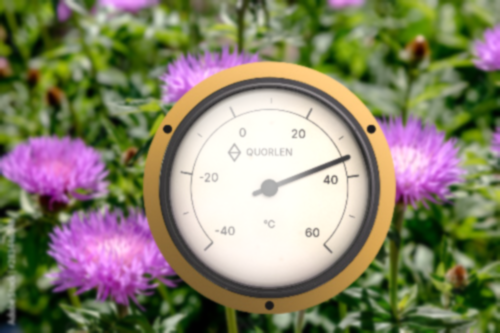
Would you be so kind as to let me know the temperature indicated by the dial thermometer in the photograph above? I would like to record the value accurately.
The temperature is 35 °C
